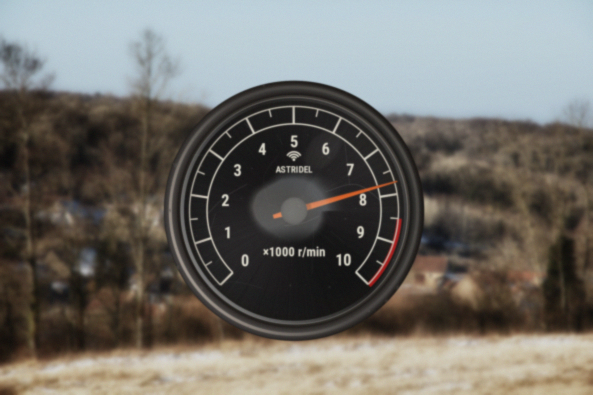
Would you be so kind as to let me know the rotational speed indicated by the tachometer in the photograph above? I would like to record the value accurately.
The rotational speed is 7750 rpm
